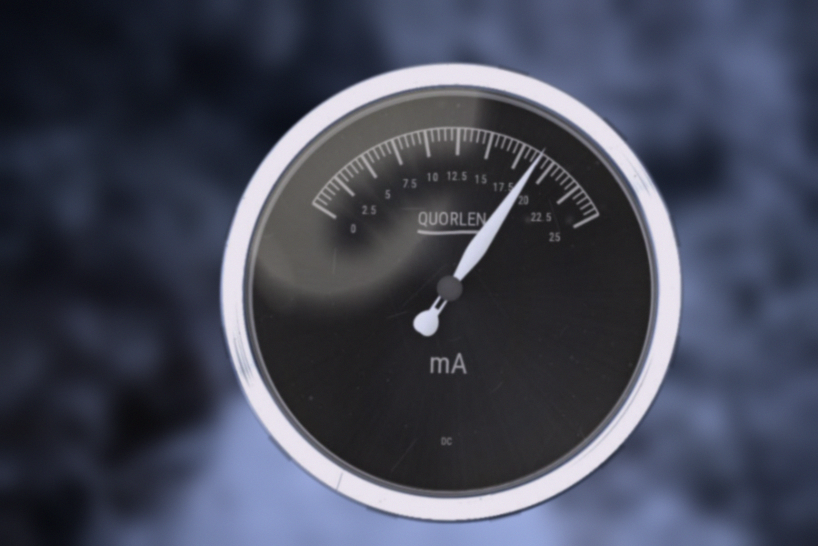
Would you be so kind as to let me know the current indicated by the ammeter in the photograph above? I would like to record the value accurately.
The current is 19 mA
